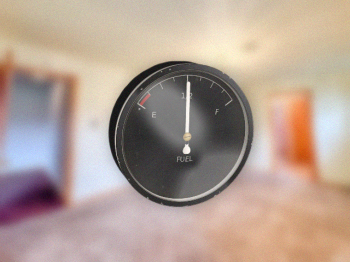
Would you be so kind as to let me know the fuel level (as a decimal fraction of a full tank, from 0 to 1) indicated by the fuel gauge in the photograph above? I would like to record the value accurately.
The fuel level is 0.5
